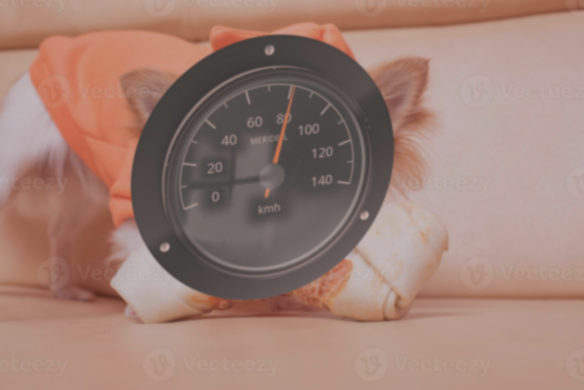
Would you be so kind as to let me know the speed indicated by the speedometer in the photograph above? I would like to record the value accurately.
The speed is 80 km/h
